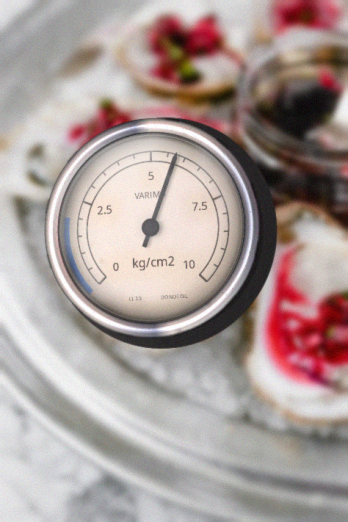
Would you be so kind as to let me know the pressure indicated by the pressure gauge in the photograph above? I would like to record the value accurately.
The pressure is 5.75 kg/cm²
